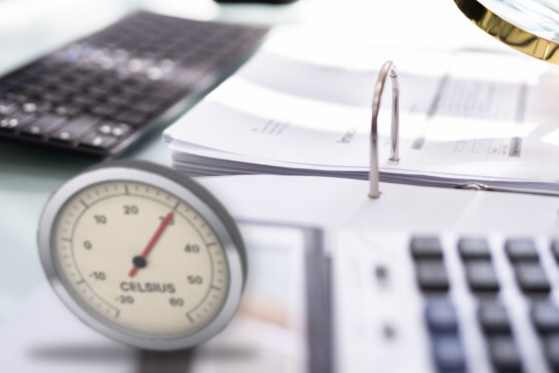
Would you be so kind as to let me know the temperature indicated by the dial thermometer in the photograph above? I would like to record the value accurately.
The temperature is 30 °C
